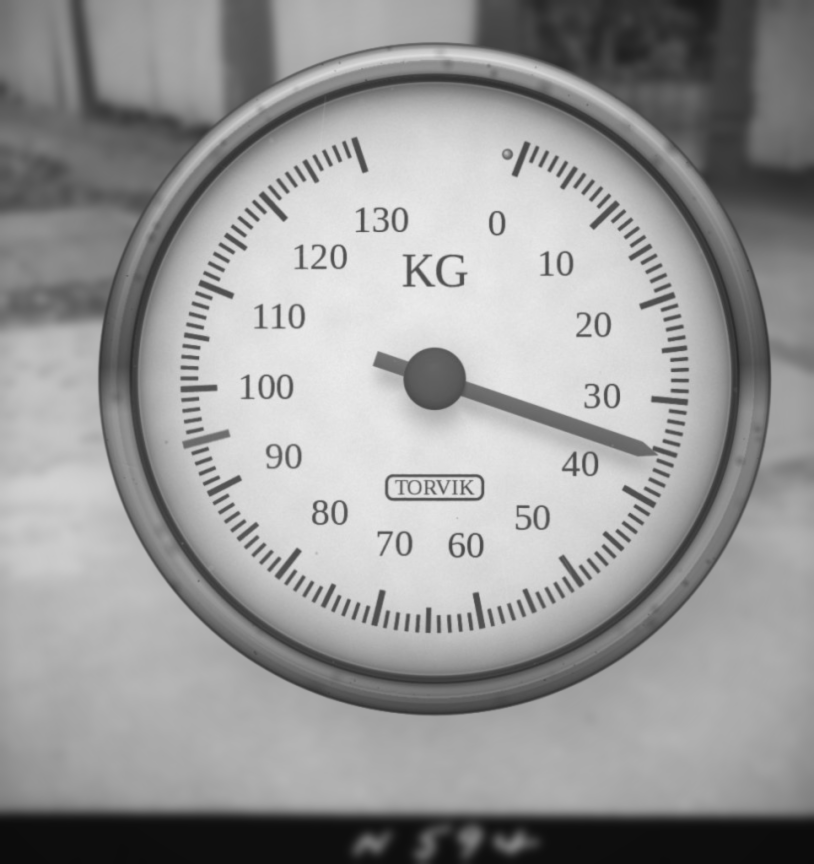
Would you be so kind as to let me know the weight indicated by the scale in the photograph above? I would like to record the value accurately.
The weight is 35.5 kg
